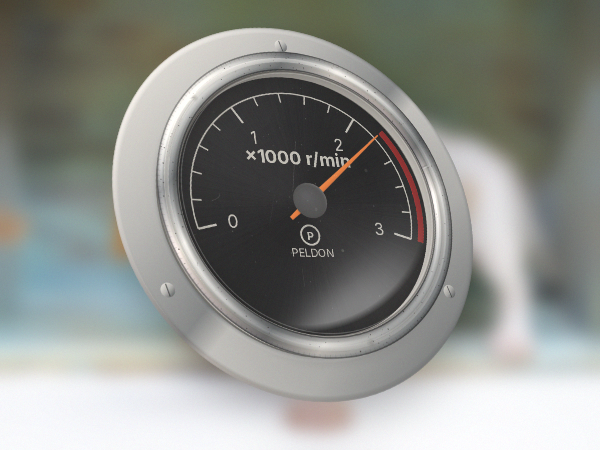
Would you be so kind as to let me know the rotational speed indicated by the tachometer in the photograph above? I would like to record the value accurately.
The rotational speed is 2200 rpm
